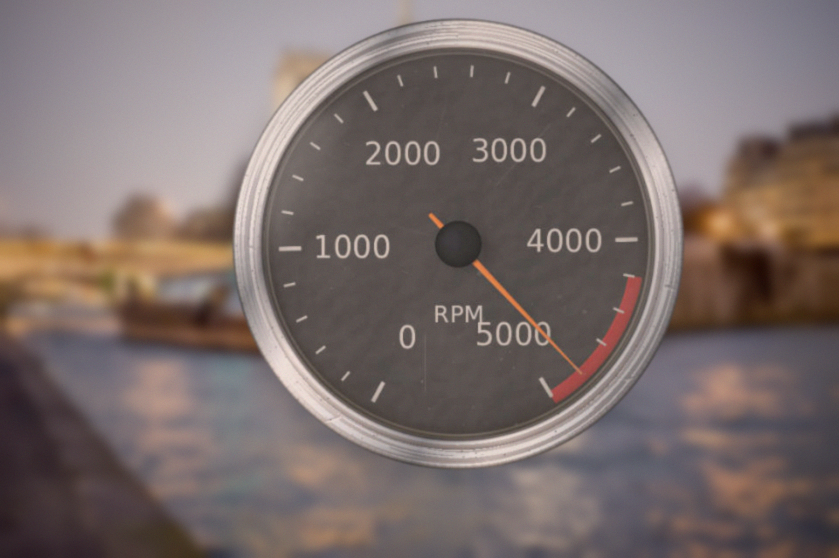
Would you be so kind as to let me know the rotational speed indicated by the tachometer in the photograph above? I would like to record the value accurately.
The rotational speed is 4800 rpm
